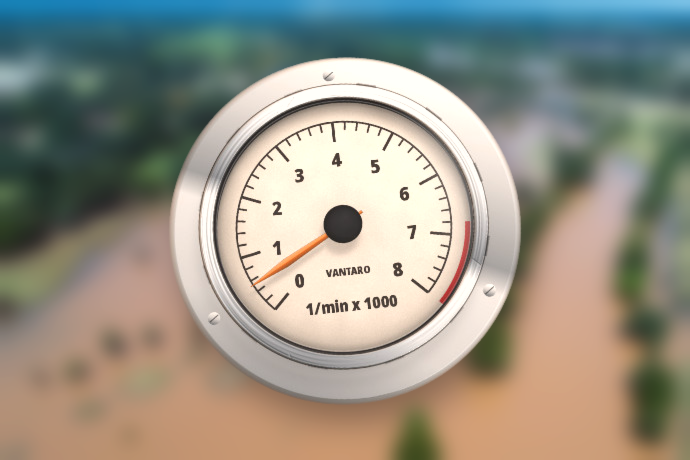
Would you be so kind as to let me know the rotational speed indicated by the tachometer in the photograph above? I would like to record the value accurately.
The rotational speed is 500 rpm
